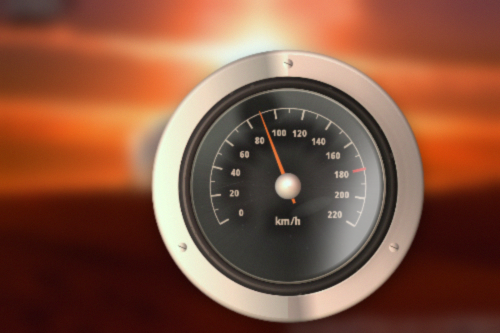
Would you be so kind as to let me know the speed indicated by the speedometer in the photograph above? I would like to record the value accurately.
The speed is 90 km/h
